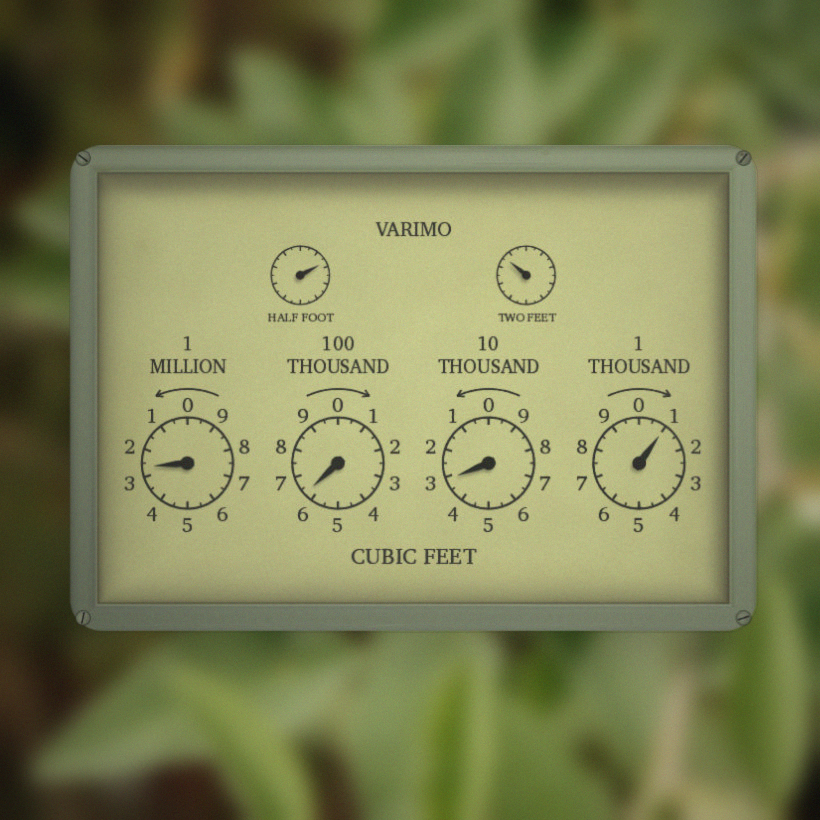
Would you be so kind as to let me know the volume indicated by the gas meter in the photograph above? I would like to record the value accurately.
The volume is 263100 ft³
